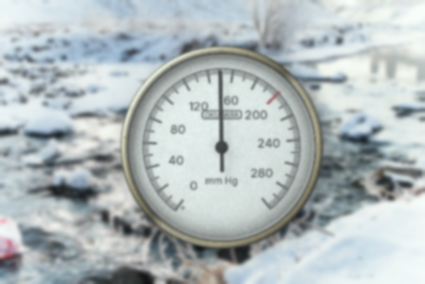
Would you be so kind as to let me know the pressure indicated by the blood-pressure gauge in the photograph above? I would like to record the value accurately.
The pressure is 150 mmHg
